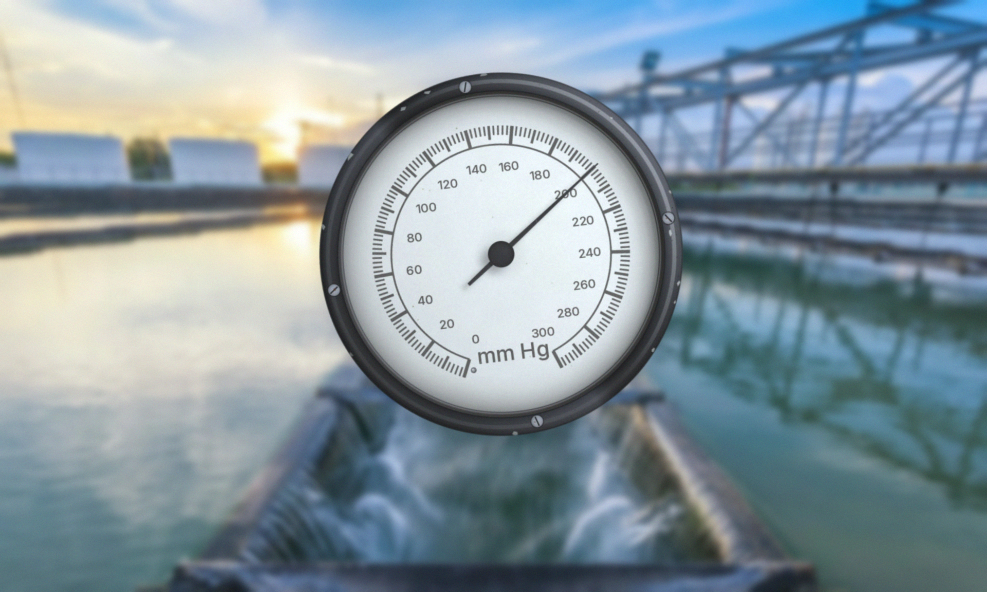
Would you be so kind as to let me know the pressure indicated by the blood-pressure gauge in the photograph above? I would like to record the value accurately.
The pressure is 200 mmHg
